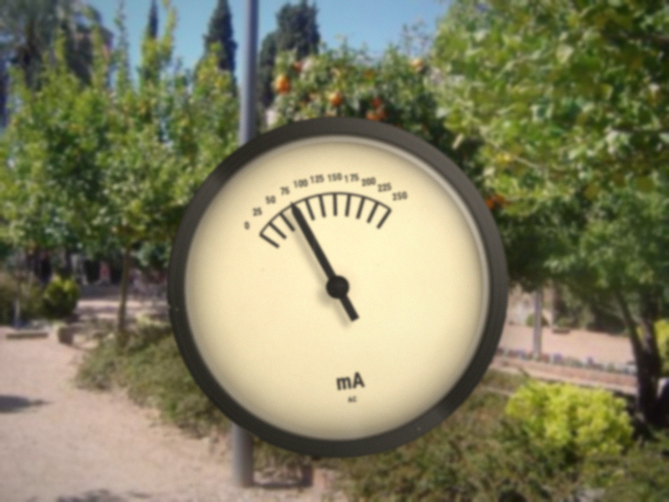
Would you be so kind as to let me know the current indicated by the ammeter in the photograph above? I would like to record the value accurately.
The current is 75 mA
